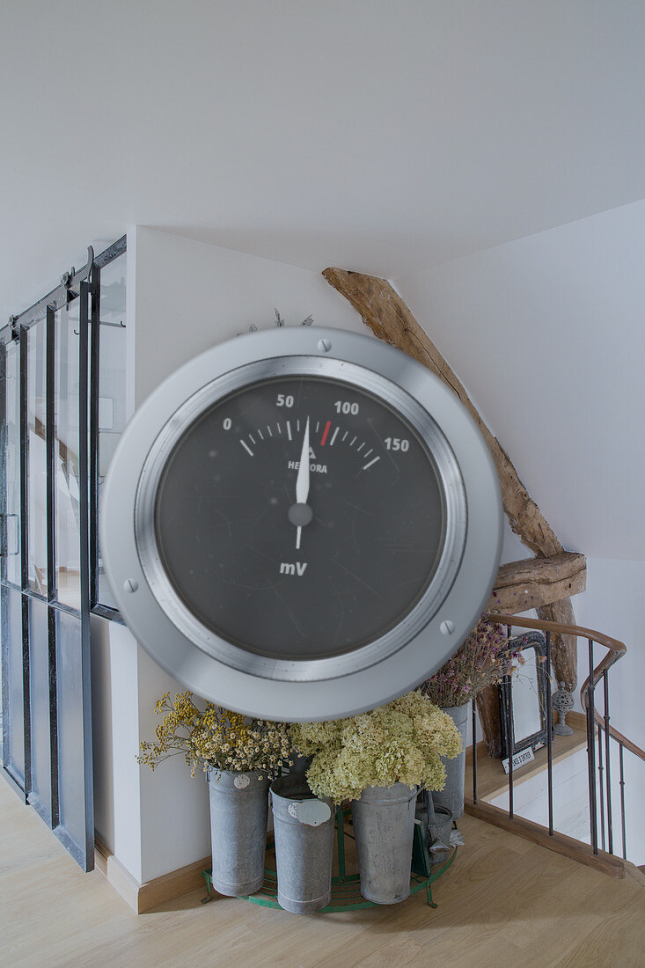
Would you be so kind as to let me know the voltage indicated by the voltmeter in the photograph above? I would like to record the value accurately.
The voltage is 70 mV
